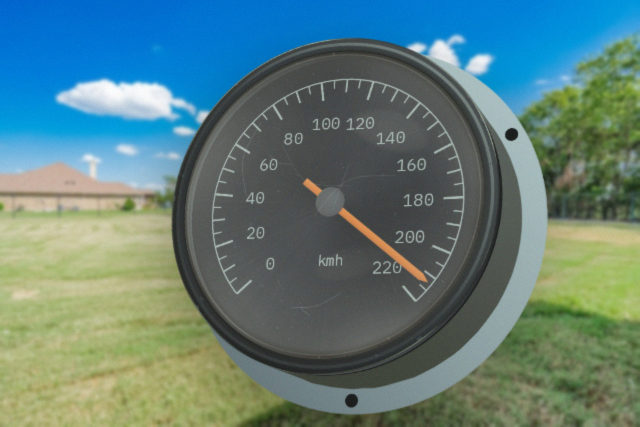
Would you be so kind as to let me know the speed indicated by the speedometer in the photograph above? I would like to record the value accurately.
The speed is 212.5 km/h
